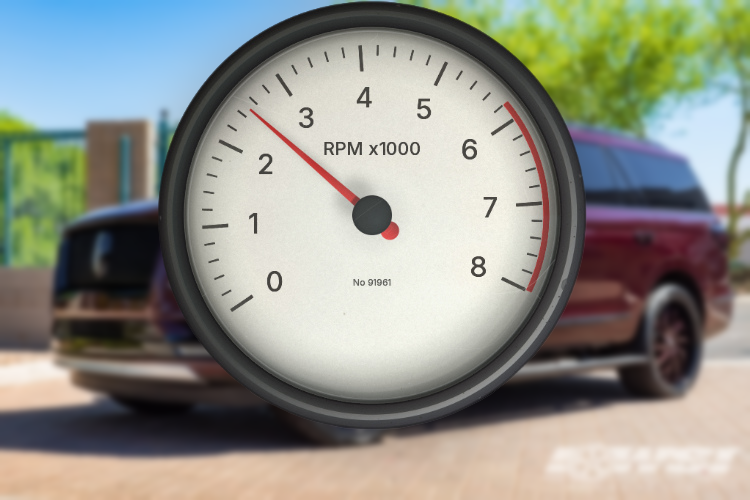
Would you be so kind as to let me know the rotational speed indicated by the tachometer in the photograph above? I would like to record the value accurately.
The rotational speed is 2500 rpm
